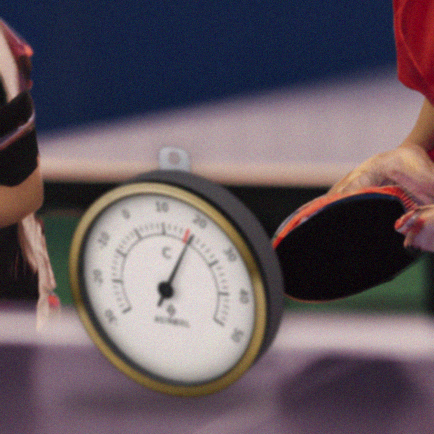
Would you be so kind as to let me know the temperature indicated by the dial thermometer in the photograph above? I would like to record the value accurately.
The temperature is 20 °C
